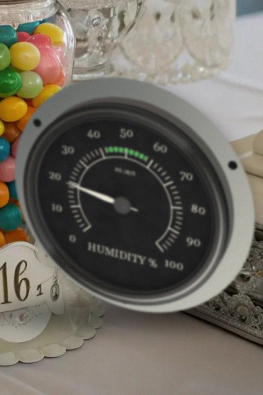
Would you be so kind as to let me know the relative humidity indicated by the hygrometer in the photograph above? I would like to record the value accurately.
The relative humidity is 20 %
